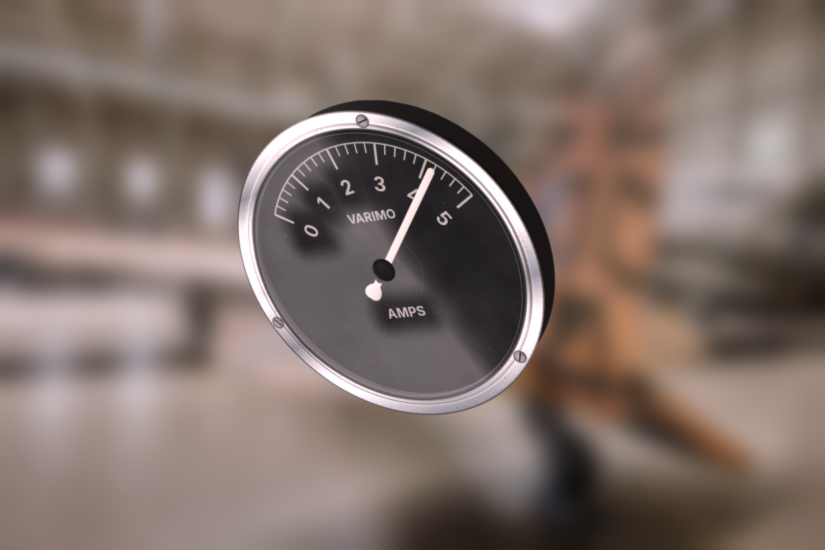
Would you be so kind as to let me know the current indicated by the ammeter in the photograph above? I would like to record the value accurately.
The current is 4.2 A
